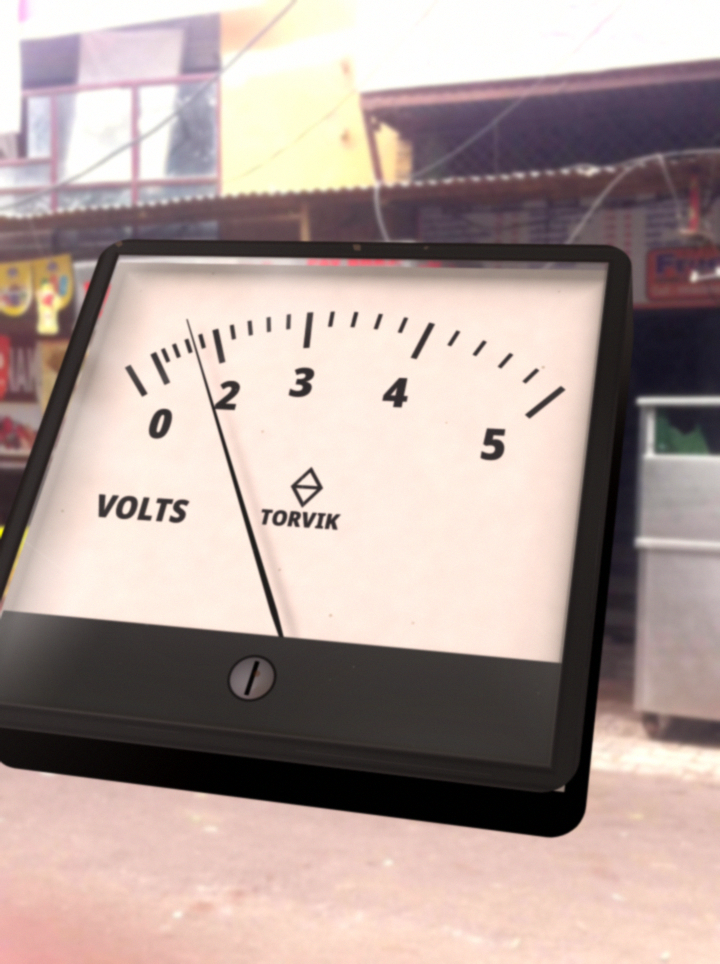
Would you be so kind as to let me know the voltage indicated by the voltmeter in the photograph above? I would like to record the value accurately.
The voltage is 1.7 V
